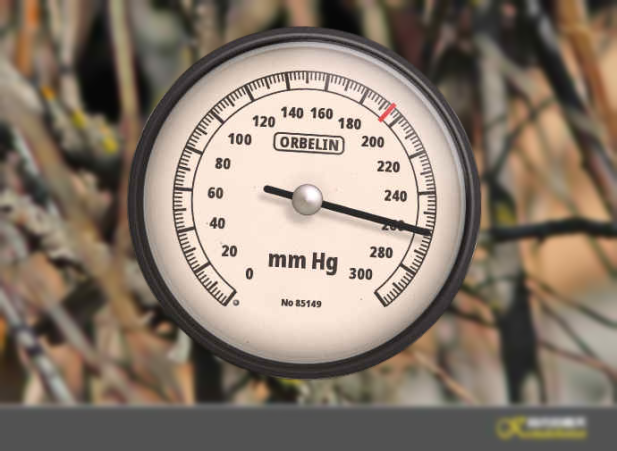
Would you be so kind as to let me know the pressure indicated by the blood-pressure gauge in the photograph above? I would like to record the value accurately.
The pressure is 260 mmHg
